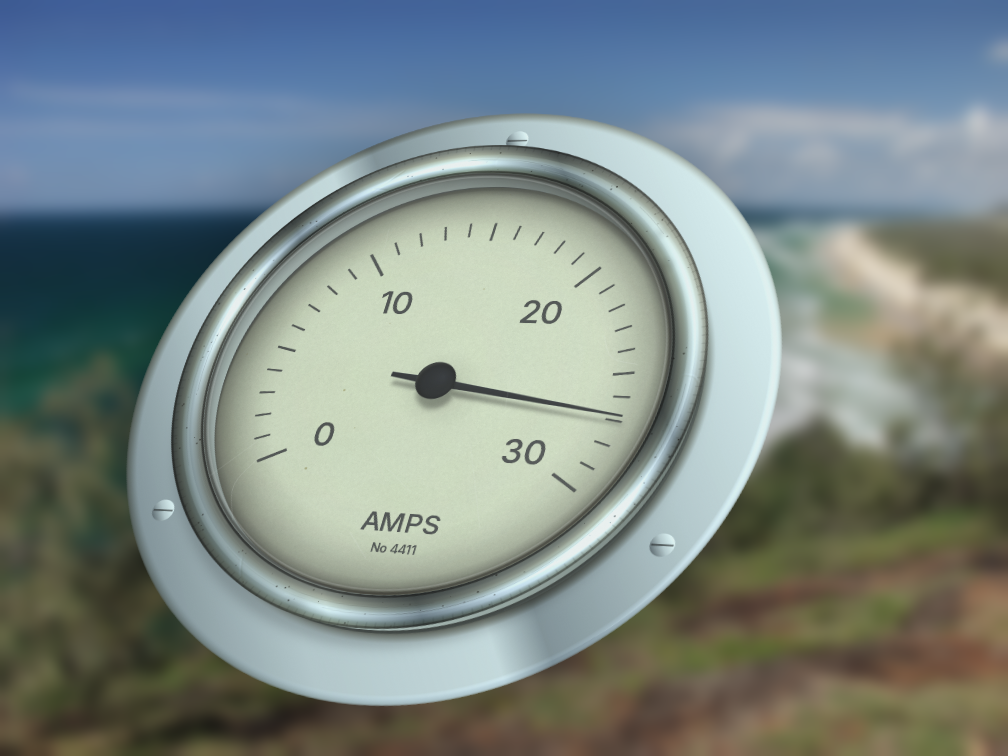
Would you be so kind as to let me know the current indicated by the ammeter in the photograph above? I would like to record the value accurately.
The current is 27 A
